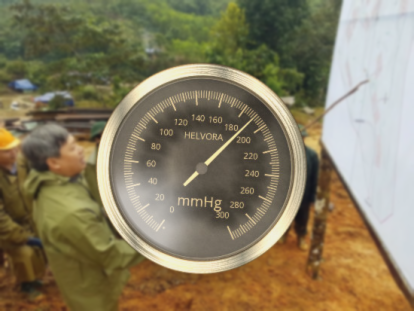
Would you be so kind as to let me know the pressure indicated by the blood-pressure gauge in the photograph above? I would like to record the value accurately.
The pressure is 190 mmHg
